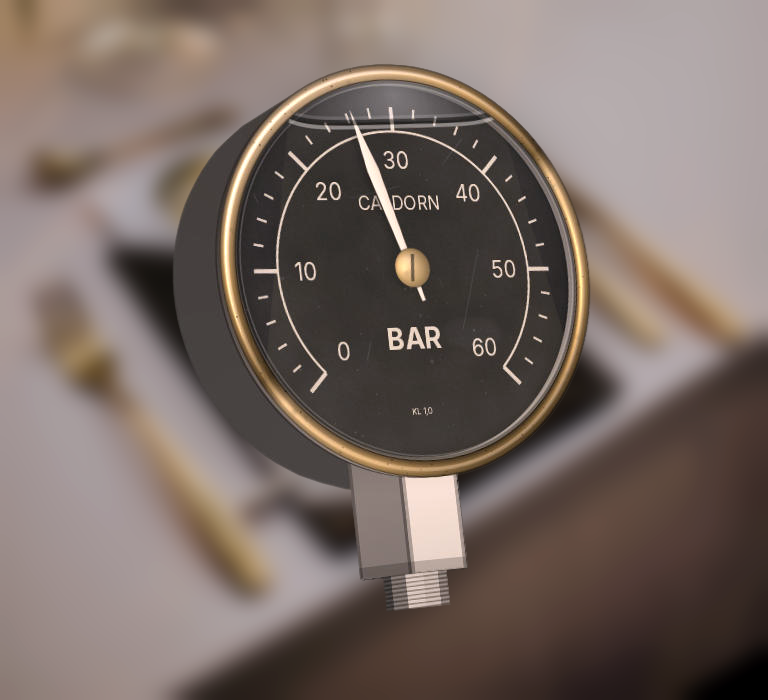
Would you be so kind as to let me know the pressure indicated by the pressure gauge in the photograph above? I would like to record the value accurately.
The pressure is 26 bar
